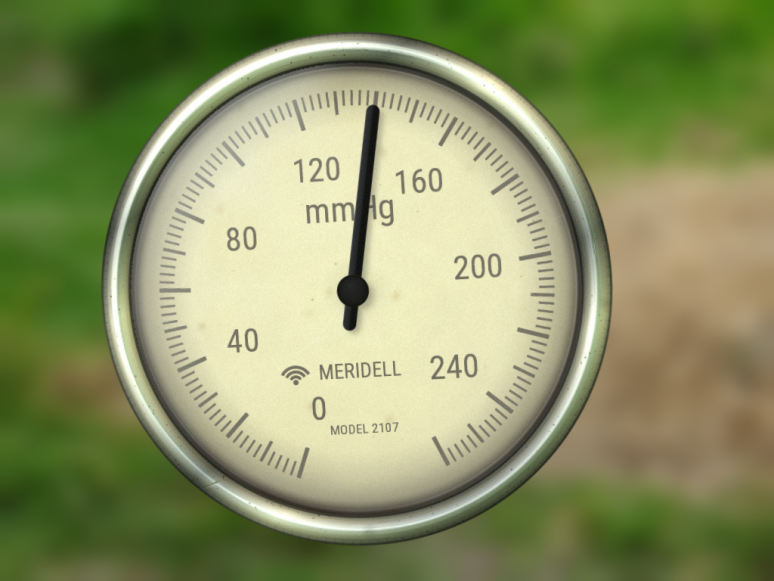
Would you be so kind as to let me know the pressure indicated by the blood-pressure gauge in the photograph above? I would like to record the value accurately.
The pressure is 140 mmHg
